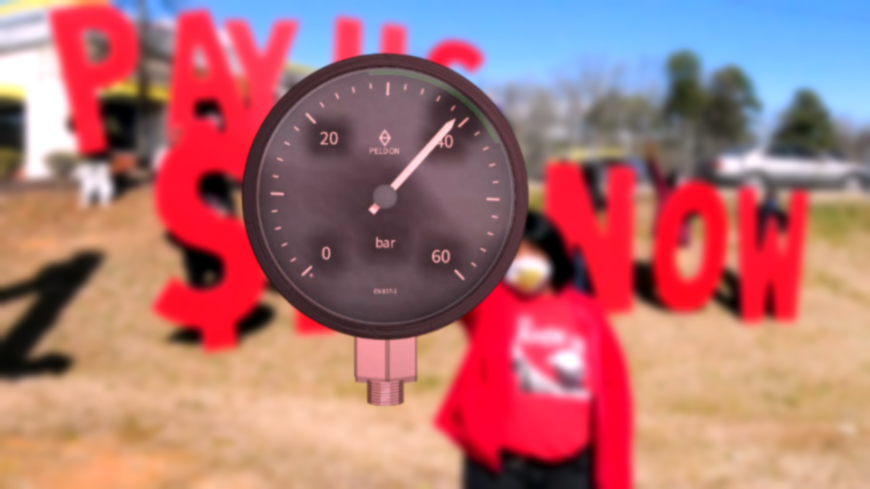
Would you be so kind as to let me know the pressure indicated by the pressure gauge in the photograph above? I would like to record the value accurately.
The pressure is 39 bar
